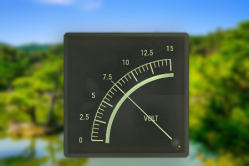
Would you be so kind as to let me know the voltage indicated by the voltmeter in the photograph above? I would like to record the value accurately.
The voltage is 7.5 V
